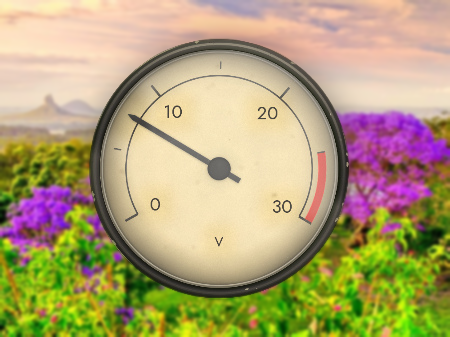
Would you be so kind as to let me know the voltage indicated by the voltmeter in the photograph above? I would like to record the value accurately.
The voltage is 7.5 V
